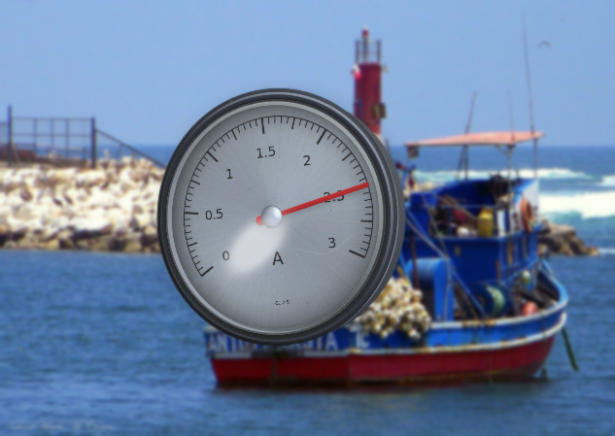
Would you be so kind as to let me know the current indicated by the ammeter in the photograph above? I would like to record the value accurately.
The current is 2.5 A
